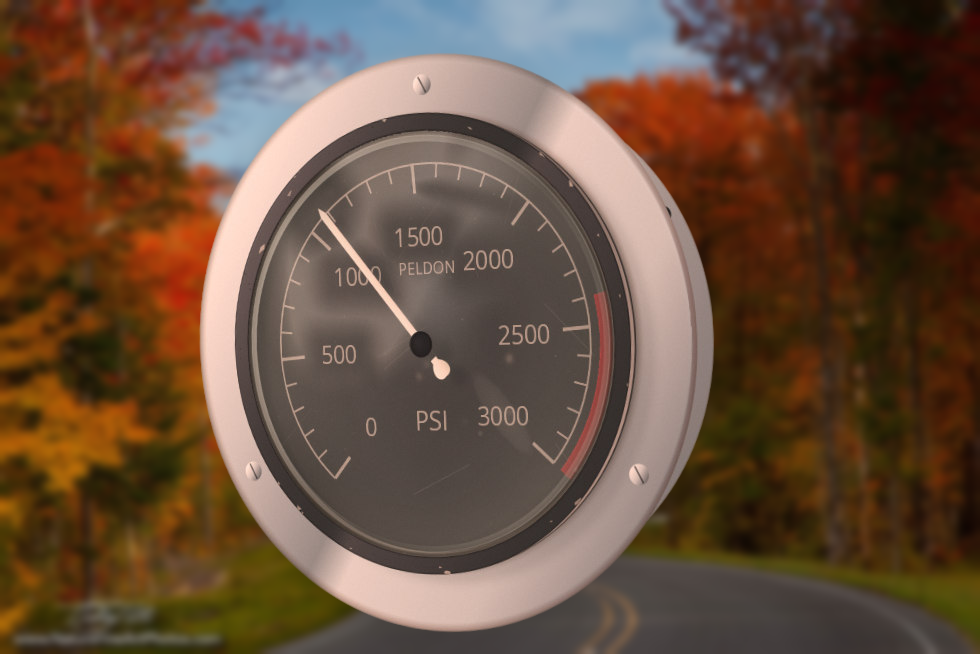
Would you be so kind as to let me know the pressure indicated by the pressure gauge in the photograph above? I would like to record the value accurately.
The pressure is 1100 psi
